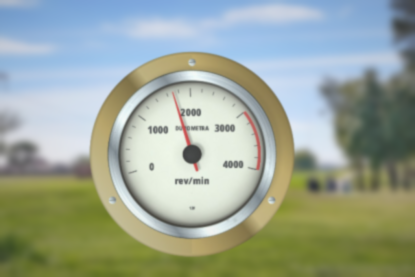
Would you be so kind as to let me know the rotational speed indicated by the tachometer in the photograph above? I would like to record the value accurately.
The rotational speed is 1700 rpm
